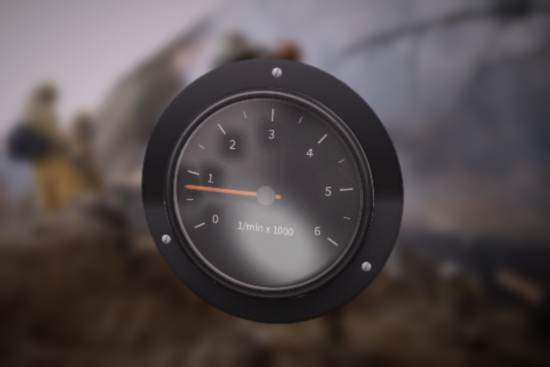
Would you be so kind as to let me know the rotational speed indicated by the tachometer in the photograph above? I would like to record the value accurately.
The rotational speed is 750 rpm
